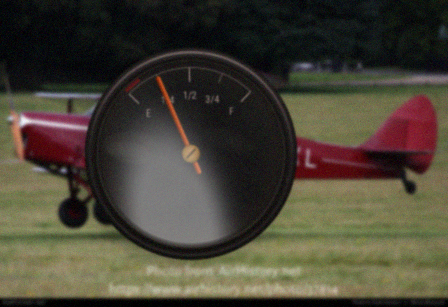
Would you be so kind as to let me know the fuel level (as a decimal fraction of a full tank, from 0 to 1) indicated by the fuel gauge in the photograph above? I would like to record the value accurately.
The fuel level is 0.25
